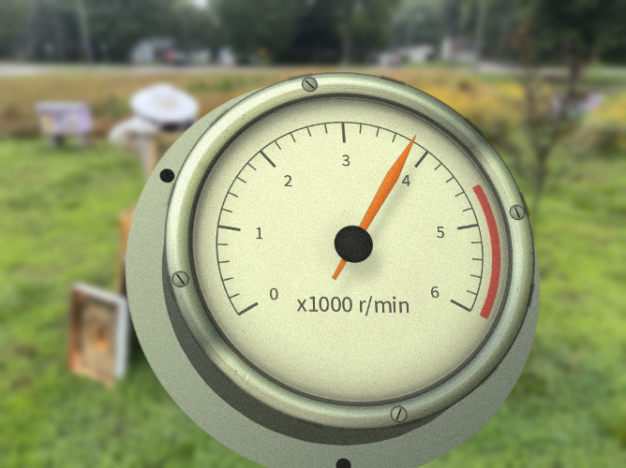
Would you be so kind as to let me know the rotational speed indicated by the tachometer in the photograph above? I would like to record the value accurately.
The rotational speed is 3800 rpm
